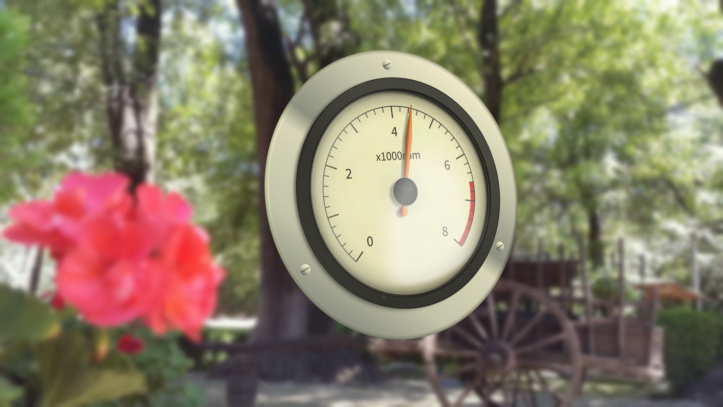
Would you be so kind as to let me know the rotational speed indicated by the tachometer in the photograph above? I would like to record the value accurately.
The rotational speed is 4400 rpm
